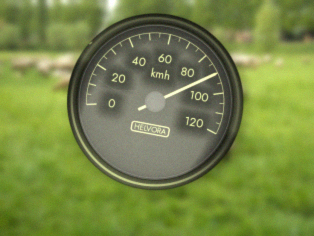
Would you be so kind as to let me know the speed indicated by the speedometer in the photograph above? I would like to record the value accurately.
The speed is 90 km/h
